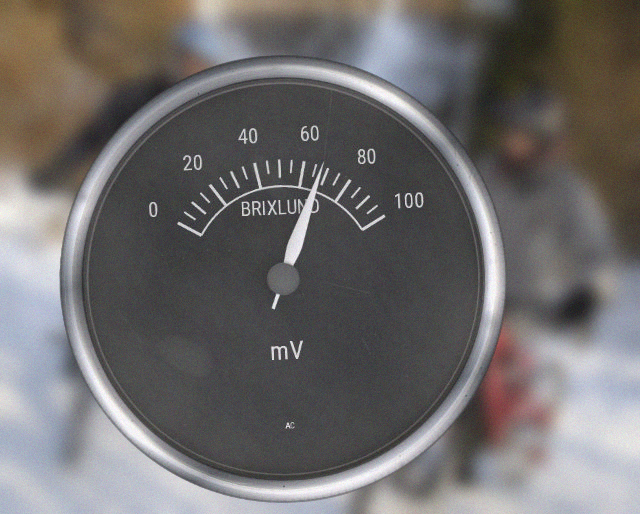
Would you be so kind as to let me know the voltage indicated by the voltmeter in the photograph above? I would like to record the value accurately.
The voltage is 67.5 mV
